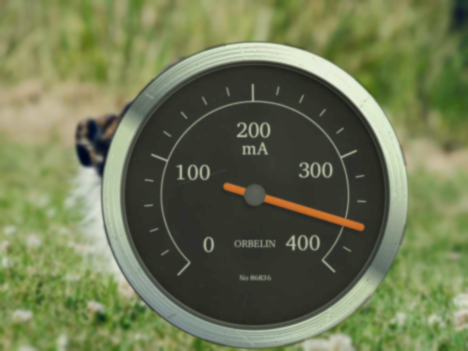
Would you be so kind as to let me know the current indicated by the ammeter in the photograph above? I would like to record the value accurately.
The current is 360 mA
